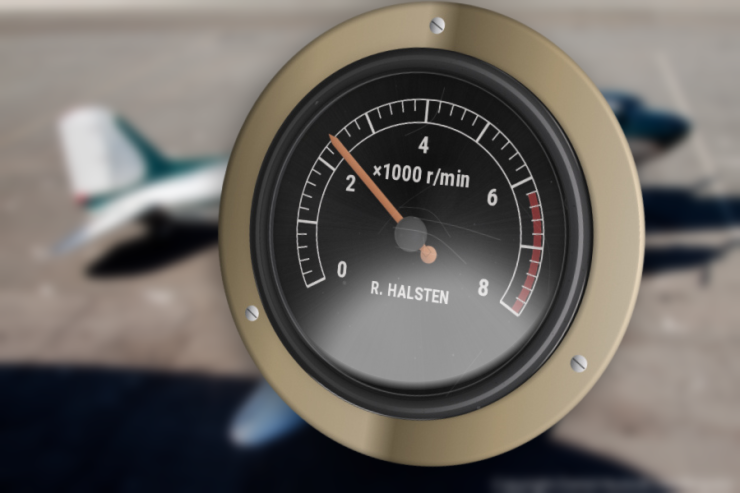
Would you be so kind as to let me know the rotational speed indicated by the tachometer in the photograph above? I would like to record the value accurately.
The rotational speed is 2400 rpm
